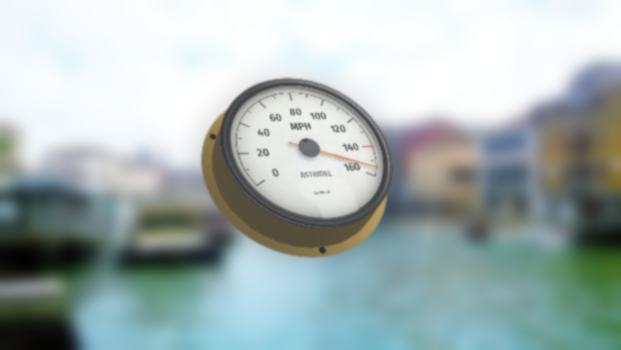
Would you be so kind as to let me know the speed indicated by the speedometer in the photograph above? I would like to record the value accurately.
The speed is 155 mph
